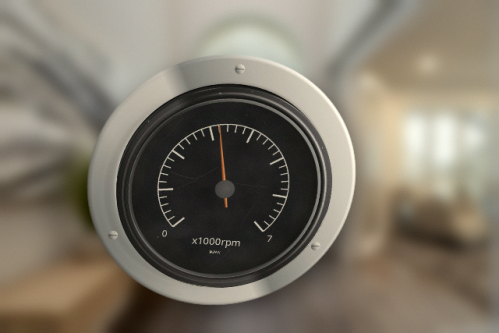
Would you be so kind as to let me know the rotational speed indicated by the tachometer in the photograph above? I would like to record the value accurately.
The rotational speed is 3200 rpm
